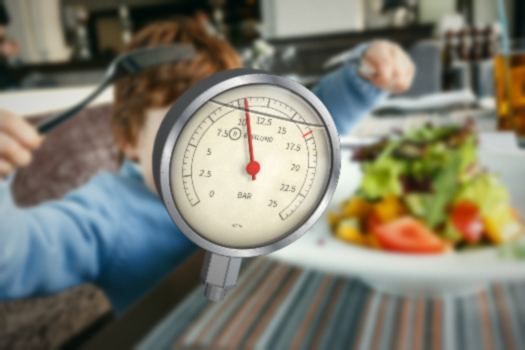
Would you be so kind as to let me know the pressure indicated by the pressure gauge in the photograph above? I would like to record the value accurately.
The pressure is 10.5 bar
